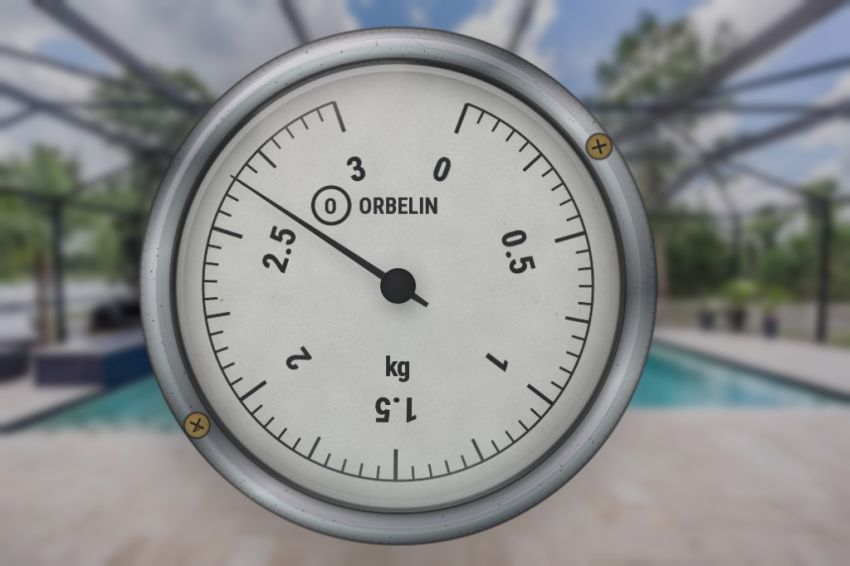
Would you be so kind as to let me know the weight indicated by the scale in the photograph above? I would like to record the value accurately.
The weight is 2.65 kg
